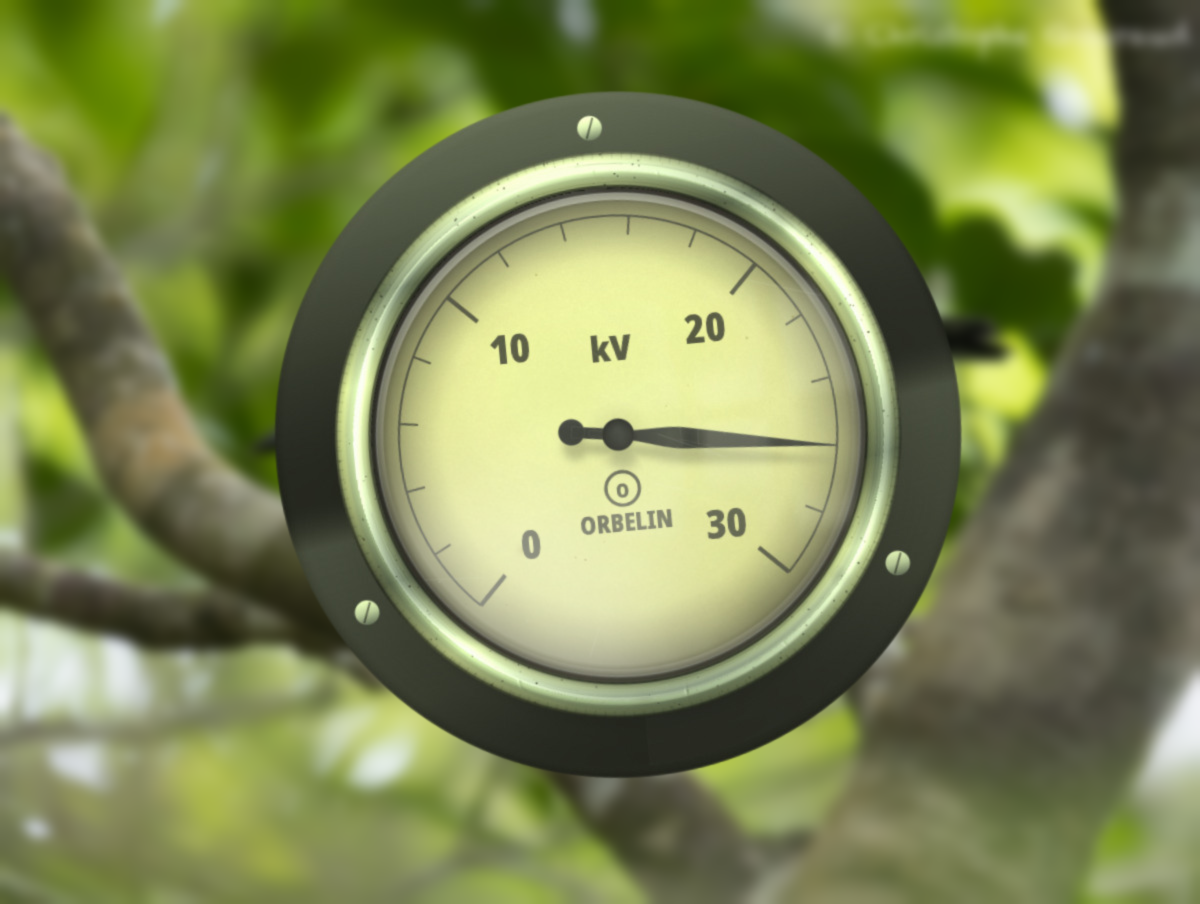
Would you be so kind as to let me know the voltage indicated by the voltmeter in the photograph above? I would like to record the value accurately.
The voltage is 26 kV
